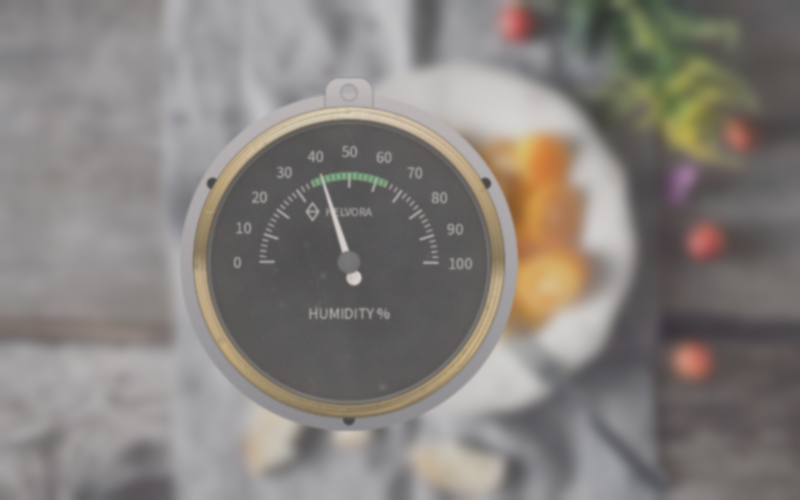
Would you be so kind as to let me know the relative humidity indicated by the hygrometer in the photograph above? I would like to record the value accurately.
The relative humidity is 40 %
